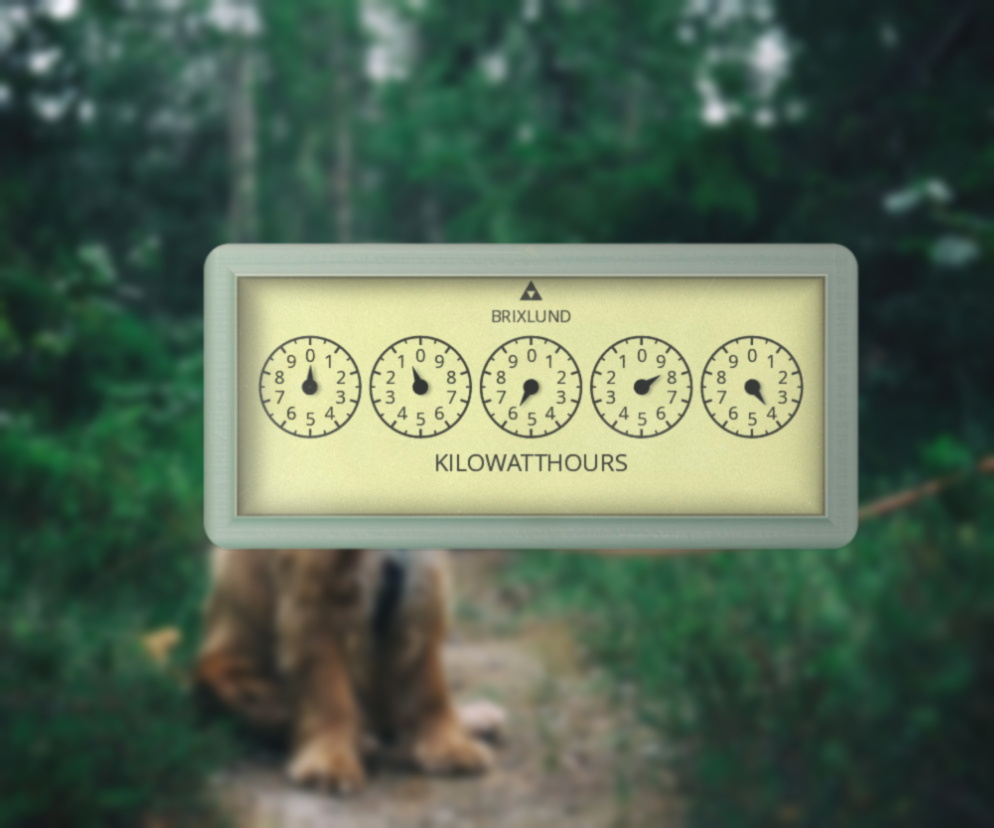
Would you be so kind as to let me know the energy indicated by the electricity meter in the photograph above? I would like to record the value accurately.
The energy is 584 kWh
